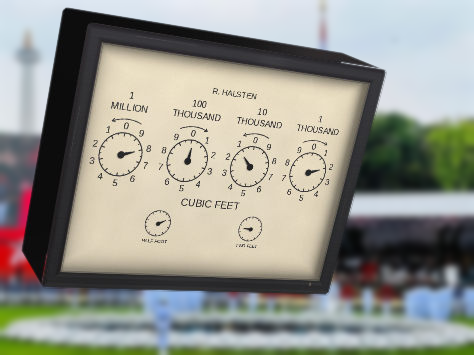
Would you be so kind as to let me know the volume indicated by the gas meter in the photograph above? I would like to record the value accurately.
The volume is 801200 ft³
